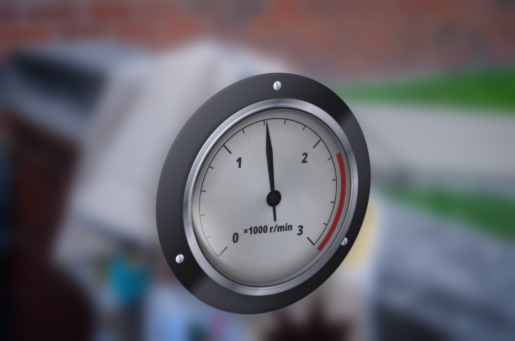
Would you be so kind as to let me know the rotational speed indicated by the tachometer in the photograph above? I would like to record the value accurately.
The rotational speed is 1400 rpm
